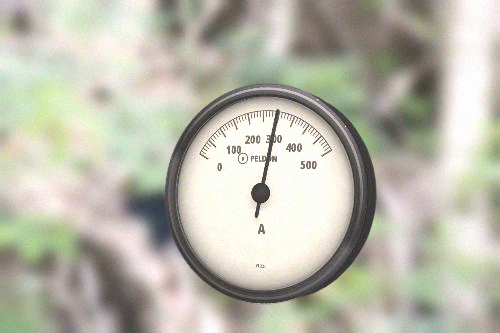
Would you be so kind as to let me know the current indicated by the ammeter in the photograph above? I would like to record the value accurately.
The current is 300 A
